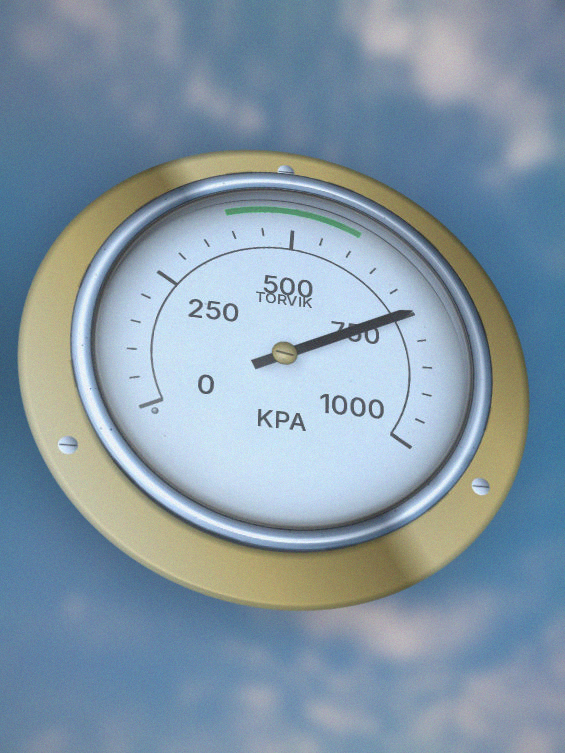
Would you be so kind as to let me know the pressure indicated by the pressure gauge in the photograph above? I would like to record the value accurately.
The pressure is 750 kPa
